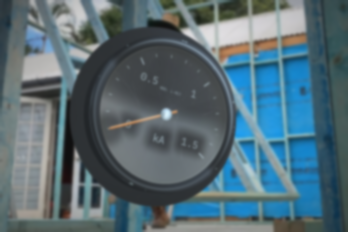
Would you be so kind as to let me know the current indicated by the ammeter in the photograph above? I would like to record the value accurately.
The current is 0 kA
